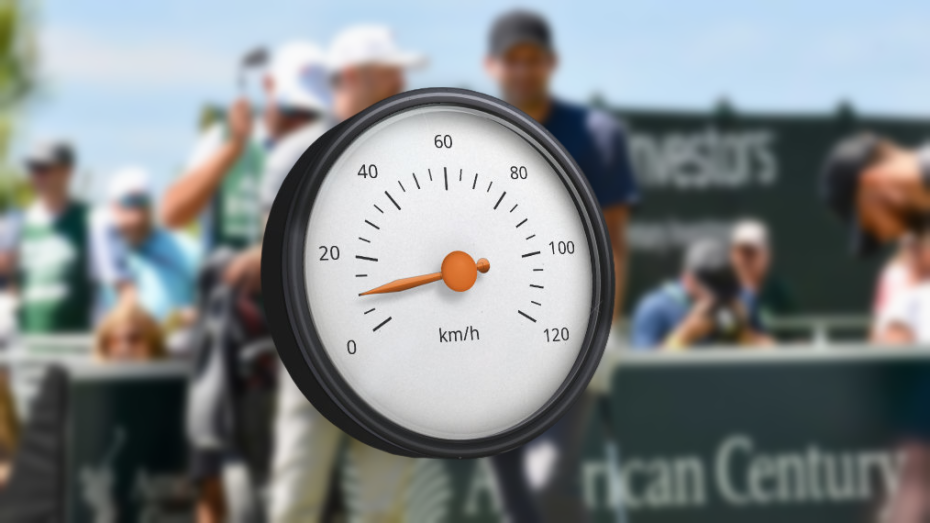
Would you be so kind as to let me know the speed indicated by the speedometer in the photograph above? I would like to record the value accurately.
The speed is 10 km/h
